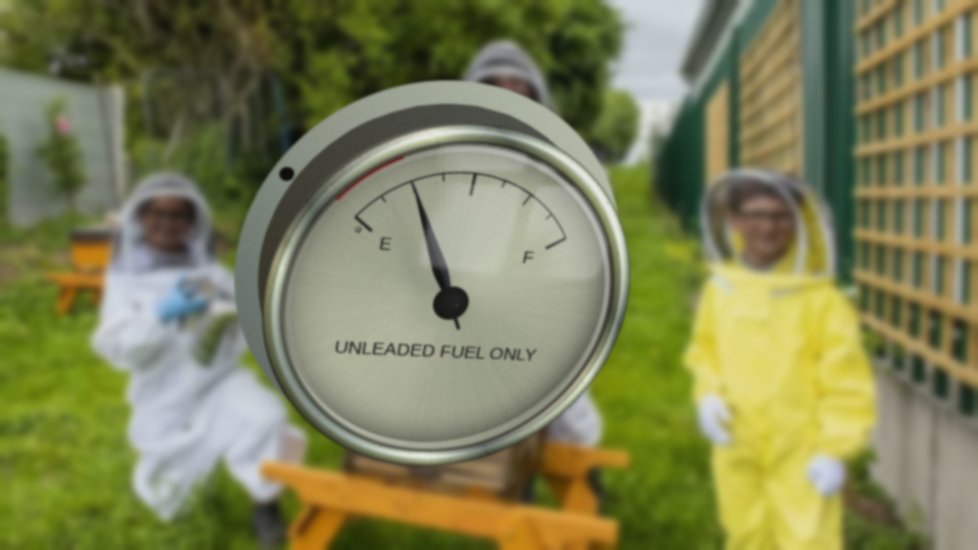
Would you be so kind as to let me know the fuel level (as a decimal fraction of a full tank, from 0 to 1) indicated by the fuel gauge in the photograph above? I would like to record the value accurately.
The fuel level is 0.25
